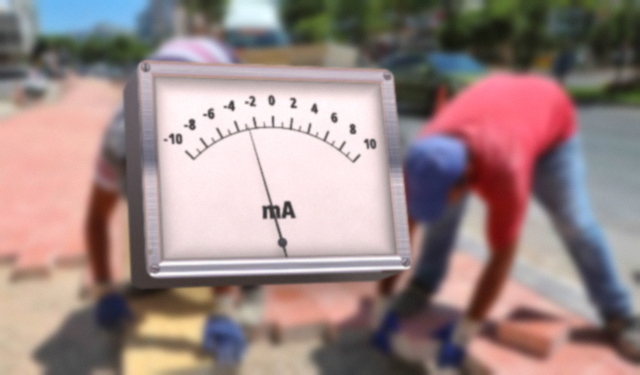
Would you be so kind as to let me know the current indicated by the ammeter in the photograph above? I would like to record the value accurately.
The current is -3 mA
